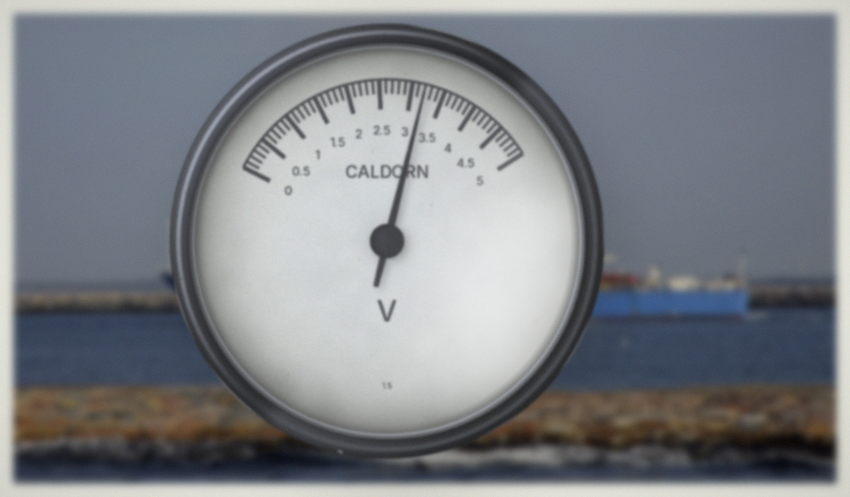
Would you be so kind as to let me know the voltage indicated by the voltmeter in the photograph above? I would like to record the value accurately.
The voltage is 3.2 V
